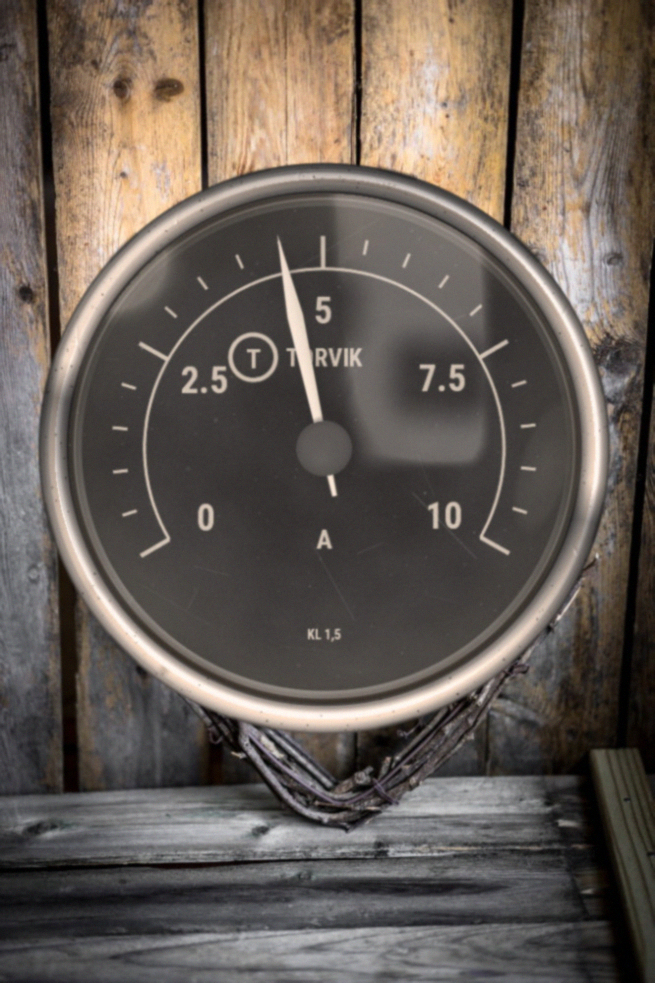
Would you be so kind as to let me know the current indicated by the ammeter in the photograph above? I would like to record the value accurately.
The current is 4.5 A
